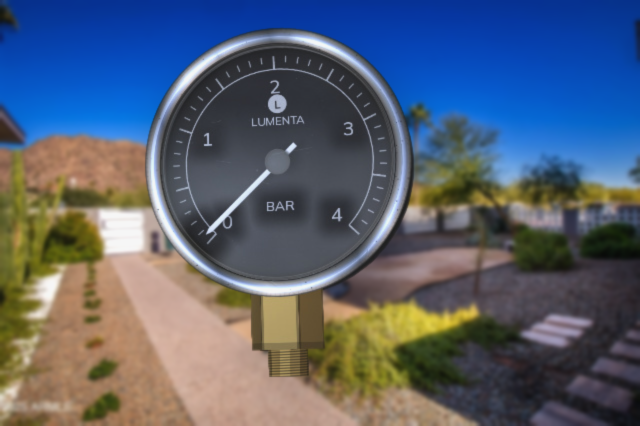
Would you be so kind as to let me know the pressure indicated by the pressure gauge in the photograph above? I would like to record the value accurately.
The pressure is 0.05 bar
